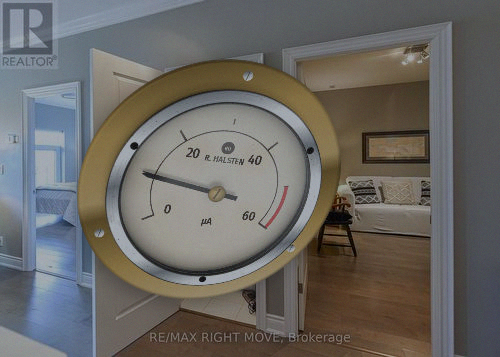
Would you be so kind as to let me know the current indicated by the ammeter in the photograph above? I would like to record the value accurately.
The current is 10 µA
